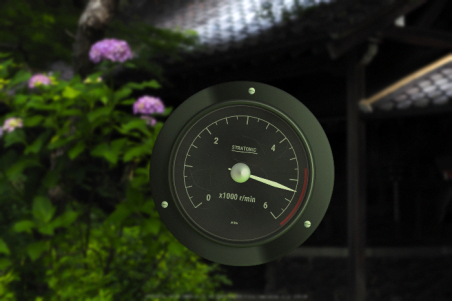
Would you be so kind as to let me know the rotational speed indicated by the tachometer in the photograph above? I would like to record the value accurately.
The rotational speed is 5250 rpm
